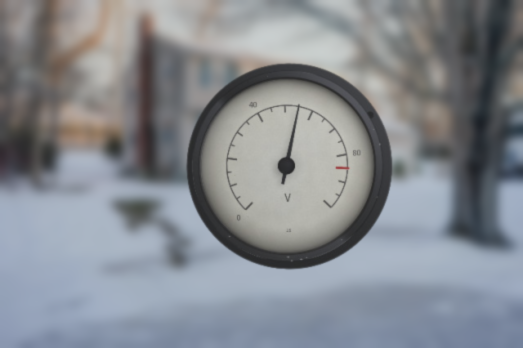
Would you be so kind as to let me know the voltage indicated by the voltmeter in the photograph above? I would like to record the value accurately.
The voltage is 55 V
